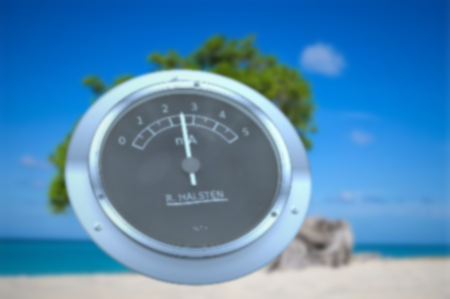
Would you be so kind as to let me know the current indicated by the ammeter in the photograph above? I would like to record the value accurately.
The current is 2.5 mA
